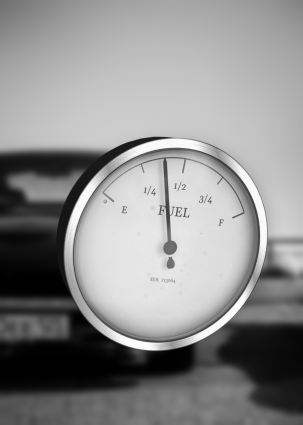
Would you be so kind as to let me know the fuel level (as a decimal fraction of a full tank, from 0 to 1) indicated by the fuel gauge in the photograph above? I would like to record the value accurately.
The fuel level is 0.375
